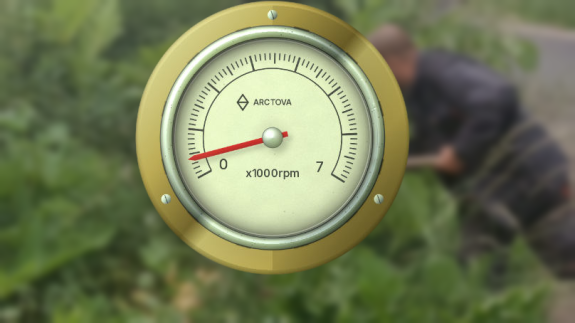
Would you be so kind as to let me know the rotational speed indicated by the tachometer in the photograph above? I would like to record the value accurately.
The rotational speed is 400 rpm
